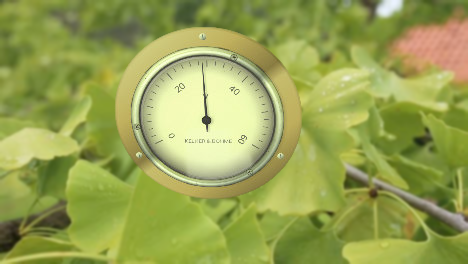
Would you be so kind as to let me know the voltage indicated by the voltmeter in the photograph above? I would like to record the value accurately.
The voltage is 29 V
